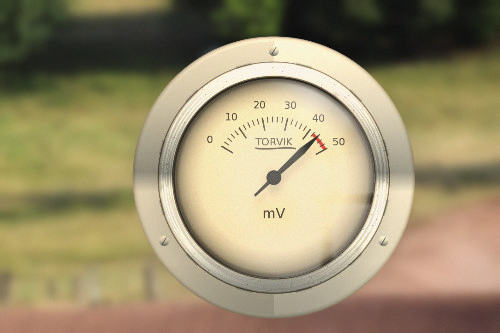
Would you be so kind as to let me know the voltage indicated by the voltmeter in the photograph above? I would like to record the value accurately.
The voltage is 44 mV
